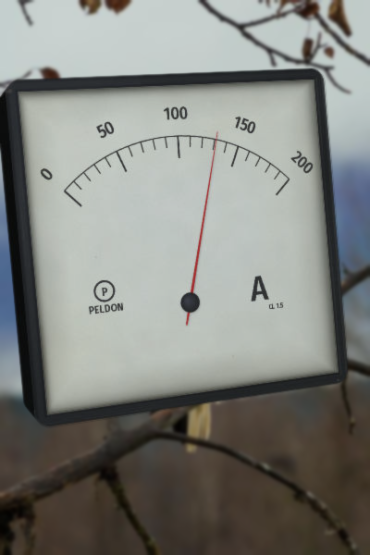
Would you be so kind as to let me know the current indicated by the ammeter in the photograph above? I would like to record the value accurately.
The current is 130 A
